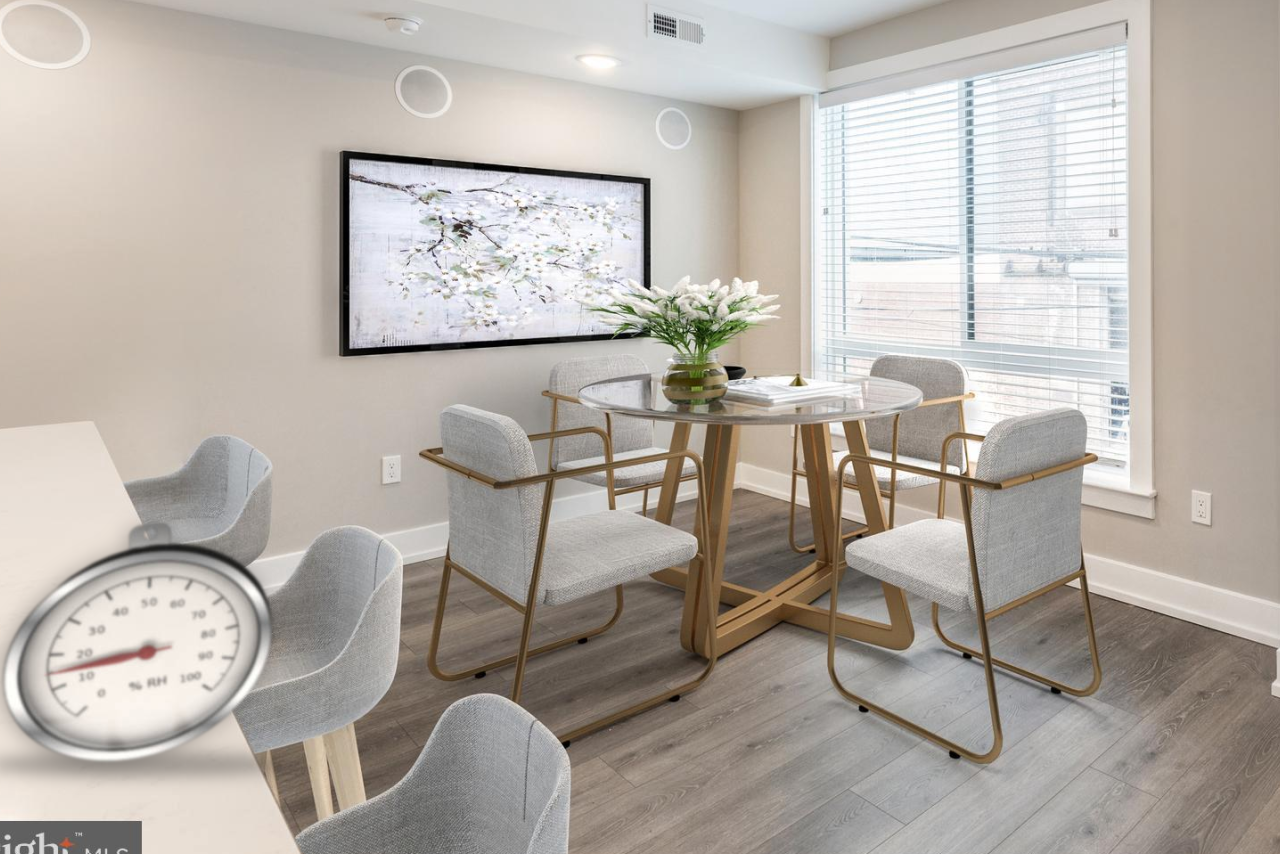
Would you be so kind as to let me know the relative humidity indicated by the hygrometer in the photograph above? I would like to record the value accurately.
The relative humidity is 15 %
